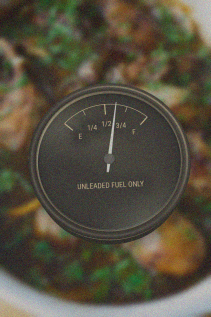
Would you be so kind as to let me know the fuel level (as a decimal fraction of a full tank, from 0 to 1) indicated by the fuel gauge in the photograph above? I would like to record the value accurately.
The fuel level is 0.625
